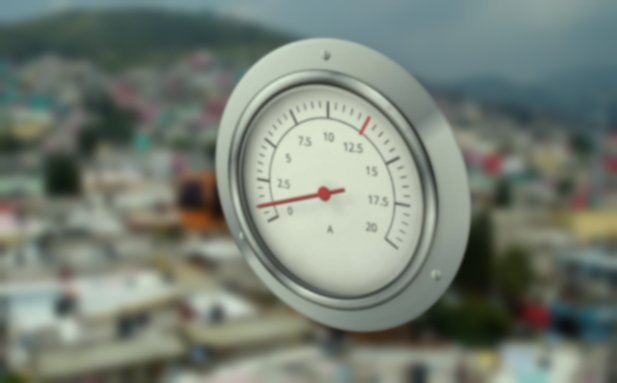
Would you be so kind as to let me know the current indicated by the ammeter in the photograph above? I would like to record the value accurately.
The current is 1 A
